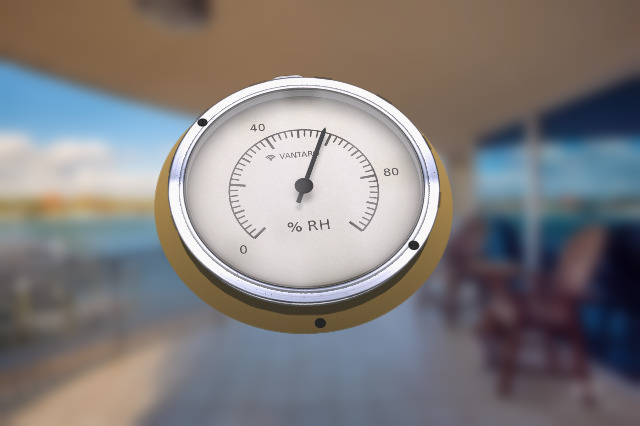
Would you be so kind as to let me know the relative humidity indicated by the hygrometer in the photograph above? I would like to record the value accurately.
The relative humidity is 58 %
